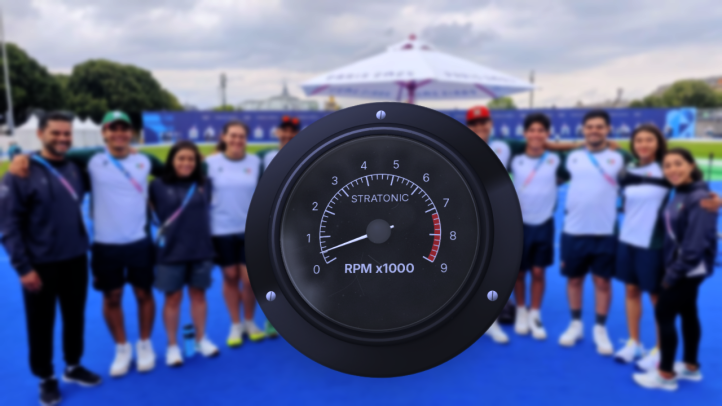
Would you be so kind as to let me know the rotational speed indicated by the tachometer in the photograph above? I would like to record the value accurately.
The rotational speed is 400 rpm
